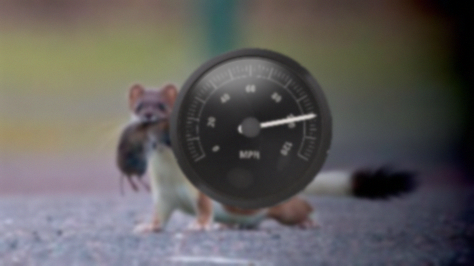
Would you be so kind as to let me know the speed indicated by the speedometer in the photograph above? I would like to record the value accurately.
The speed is 100 mph
